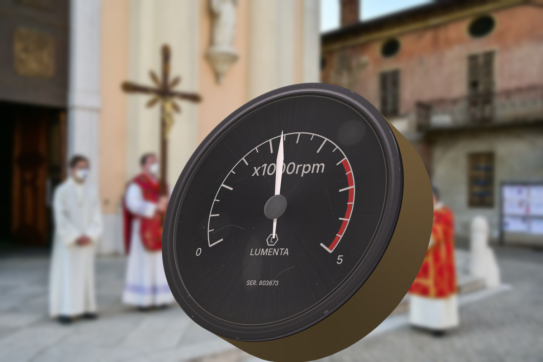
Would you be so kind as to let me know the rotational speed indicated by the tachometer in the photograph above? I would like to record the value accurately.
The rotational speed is 2250 rpm
